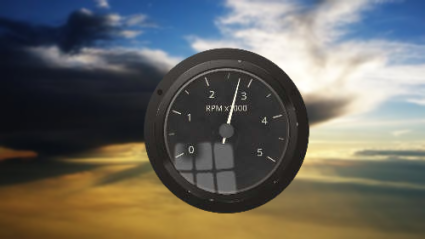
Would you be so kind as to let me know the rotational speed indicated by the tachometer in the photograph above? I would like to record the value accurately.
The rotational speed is 2750 rpm
